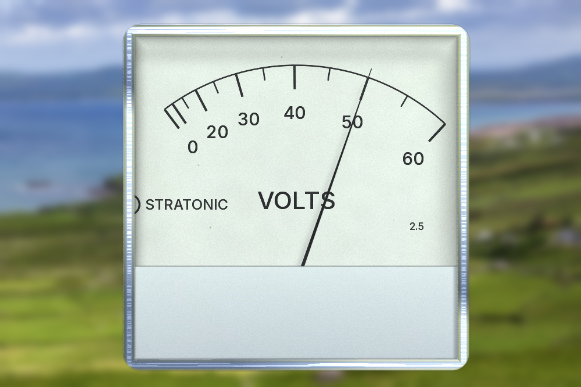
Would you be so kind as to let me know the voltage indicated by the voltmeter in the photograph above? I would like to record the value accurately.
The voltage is 50 V
